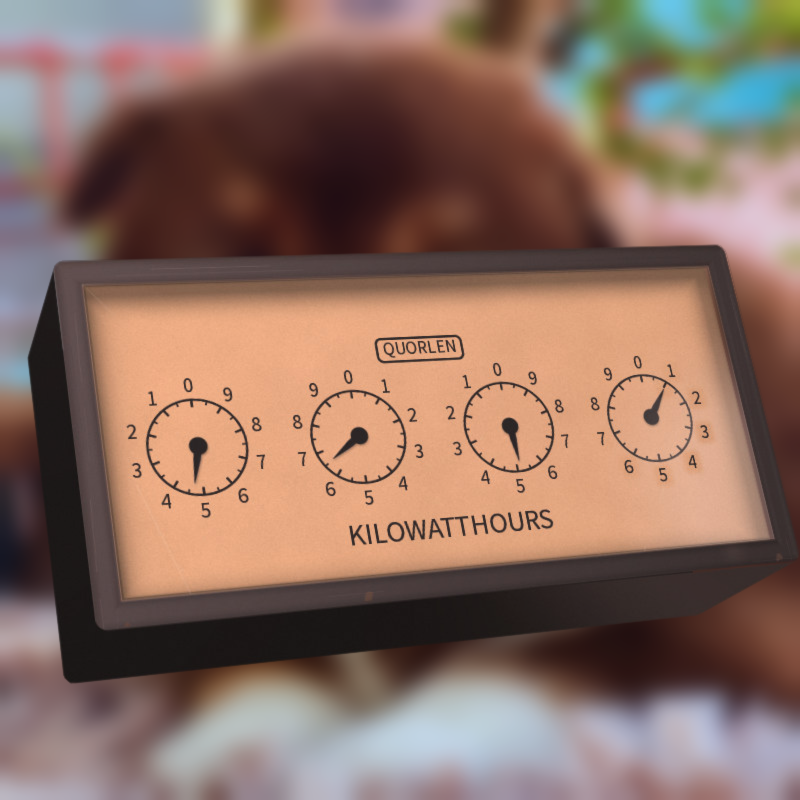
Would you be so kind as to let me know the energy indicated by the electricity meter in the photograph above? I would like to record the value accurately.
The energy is 4651 kWh
